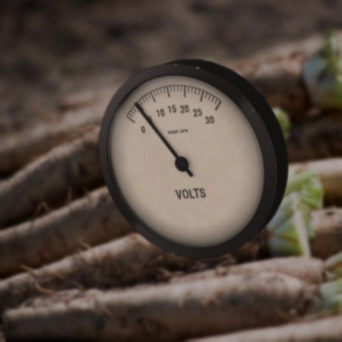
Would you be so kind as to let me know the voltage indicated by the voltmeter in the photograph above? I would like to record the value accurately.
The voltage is 5 V
